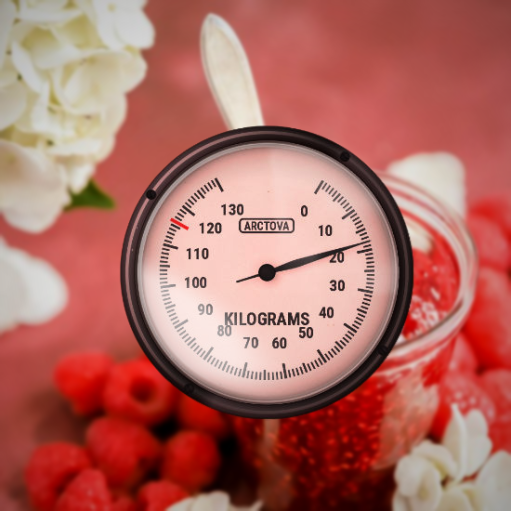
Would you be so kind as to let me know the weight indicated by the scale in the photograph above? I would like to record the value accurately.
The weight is 18 kg
